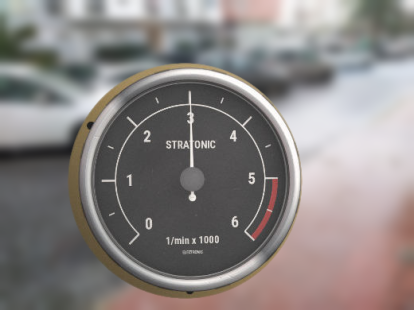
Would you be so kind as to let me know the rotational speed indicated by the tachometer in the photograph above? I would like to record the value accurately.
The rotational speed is 3000 rpm
